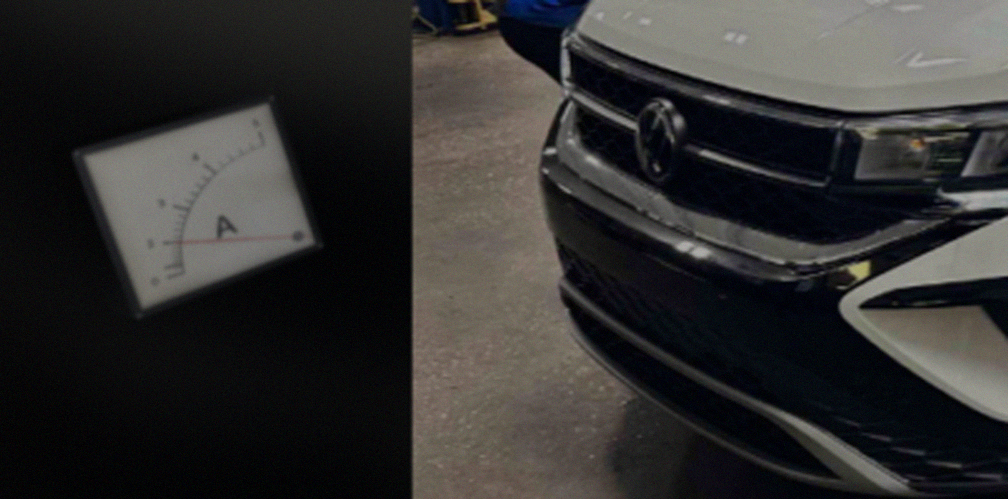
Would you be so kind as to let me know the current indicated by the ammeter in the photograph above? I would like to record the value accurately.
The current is 2 A
